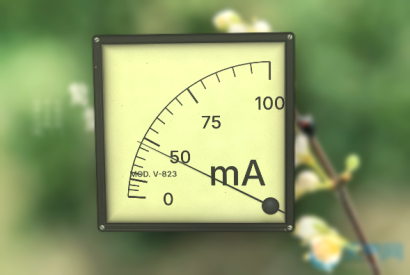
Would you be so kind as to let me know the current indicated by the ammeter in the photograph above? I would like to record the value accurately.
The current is 47.5 mA
